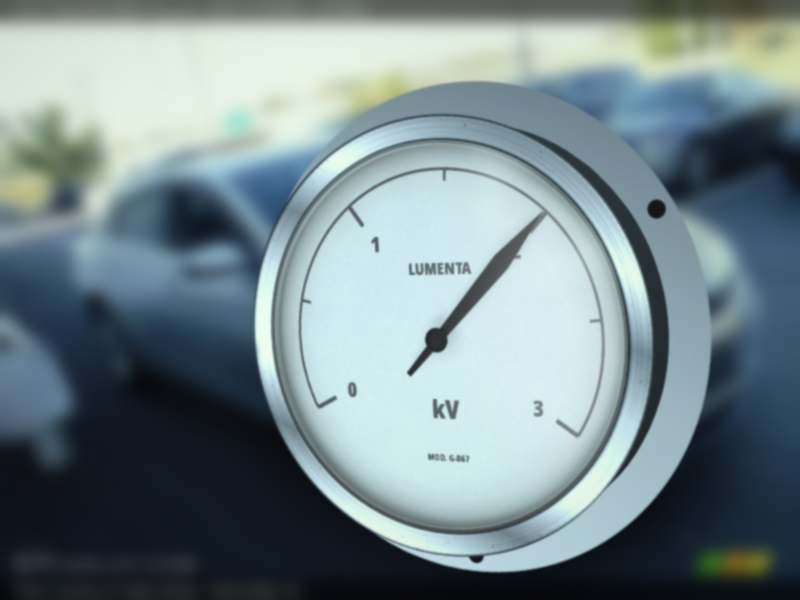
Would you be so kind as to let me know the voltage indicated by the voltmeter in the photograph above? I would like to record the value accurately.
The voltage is 2 kV
